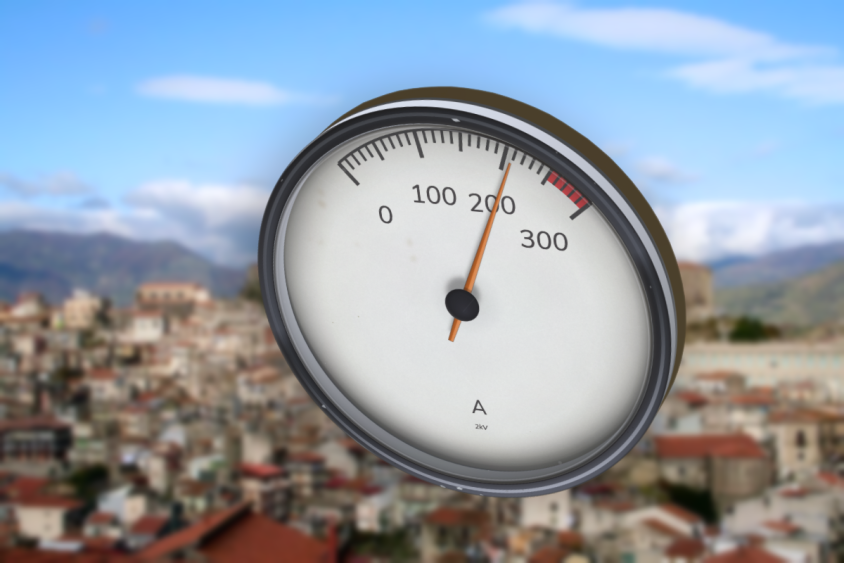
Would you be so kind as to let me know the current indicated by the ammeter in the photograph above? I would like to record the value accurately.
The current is 210 A
